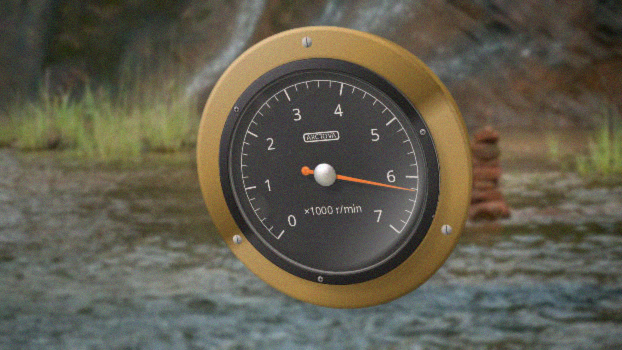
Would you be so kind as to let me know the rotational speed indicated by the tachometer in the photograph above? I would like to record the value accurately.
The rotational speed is 6200 rpm
